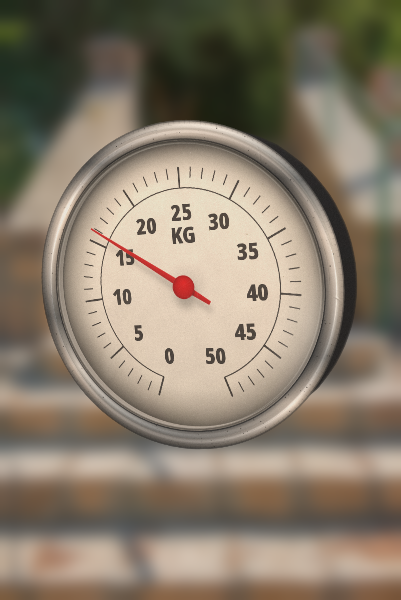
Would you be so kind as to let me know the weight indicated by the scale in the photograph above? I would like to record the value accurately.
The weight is 16 kg
